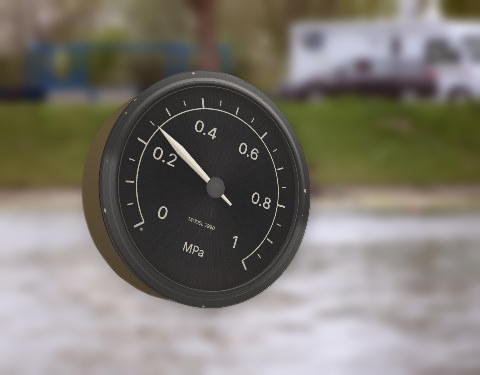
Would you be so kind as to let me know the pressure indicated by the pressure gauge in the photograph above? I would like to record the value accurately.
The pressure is 0.25 MPa
